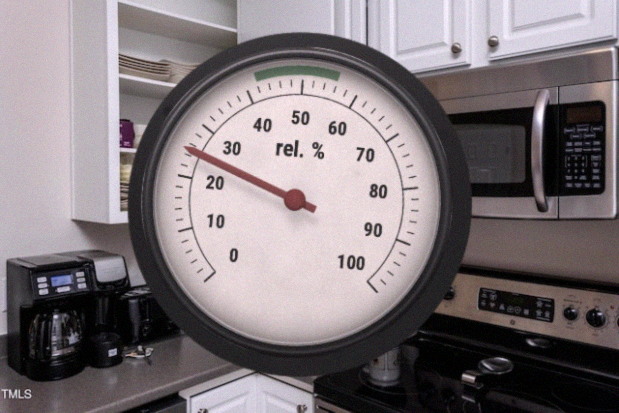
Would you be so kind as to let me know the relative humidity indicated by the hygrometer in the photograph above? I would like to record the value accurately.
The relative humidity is 25 %
